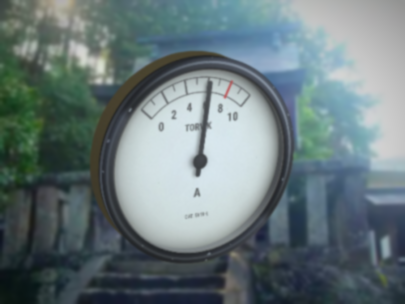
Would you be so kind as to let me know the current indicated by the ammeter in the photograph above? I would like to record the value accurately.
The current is 6 A
